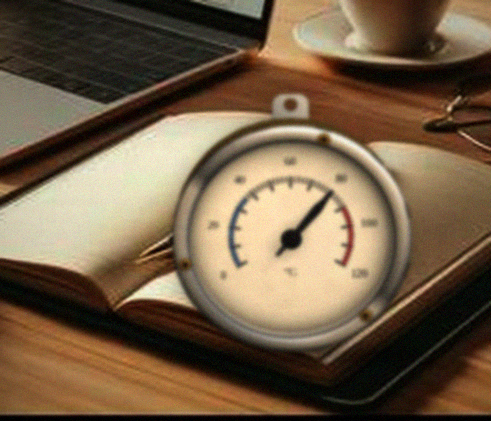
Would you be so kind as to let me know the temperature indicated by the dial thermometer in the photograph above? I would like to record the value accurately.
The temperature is 80 °C
